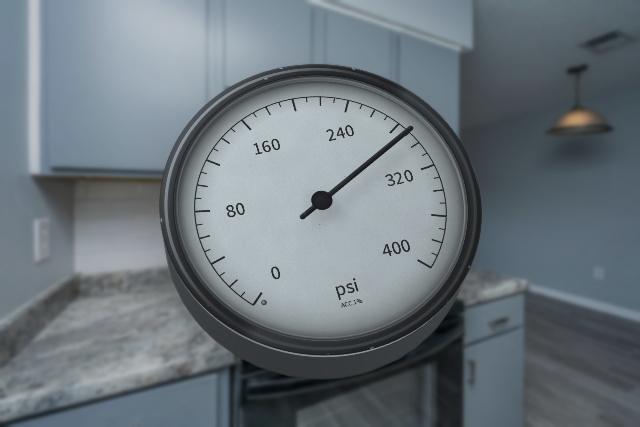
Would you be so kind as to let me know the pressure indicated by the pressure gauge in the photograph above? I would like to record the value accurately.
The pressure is 290 psi
